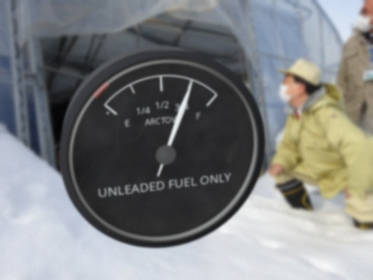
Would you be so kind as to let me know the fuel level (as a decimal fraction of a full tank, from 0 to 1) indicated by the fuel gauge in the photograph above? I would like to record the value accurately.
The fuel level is 0.75
